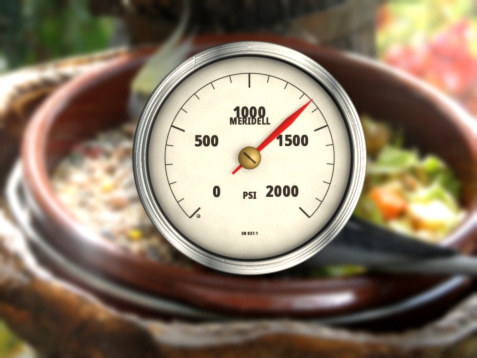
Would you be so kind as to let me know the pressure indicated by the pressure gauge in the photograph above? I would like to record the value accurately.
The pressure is 1350 psi
